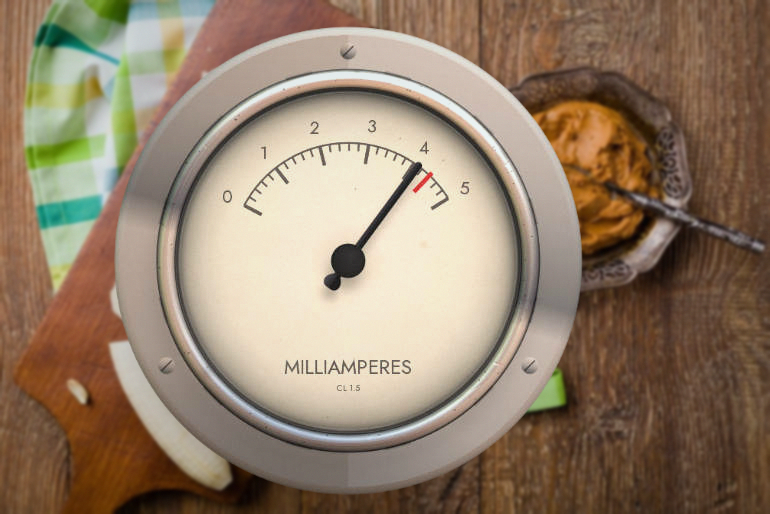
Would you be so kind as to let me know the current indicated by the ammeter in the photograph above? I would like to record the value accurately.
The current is 4.1 mA
